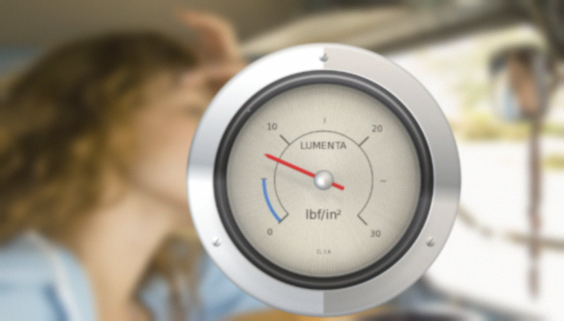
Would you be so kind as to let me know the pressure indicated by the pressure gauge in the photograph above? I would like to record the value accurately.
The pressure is 7.5 psi
